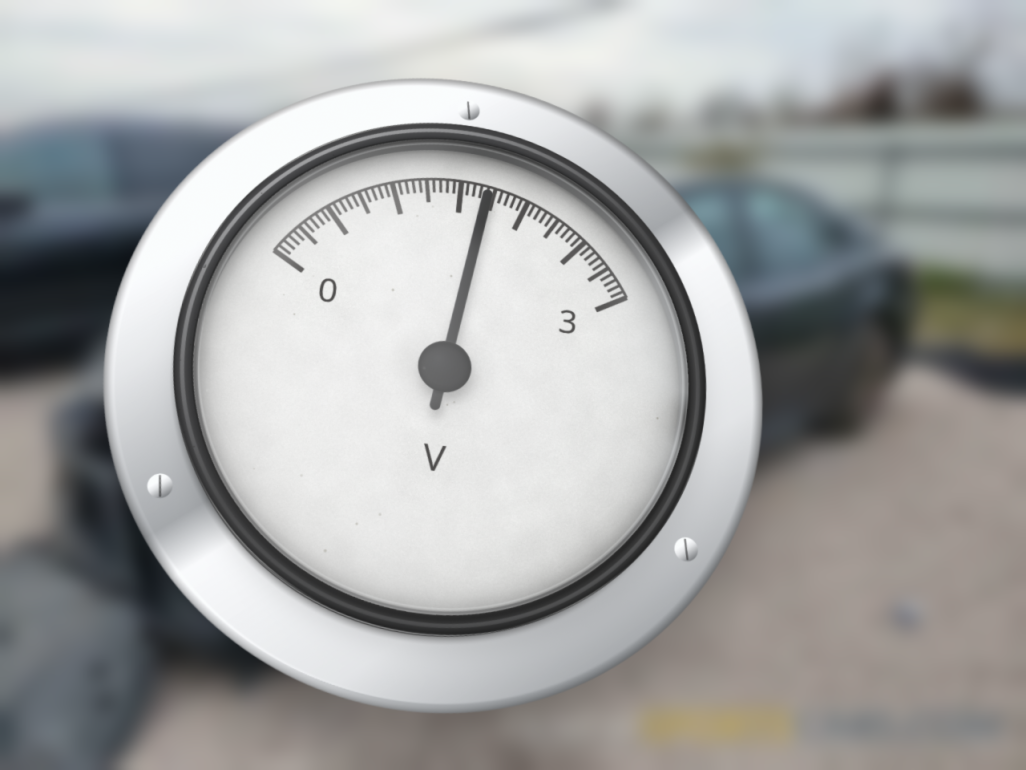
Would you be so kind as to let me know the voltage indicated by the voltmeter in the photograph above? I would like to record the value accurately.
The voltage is 1.7 V
